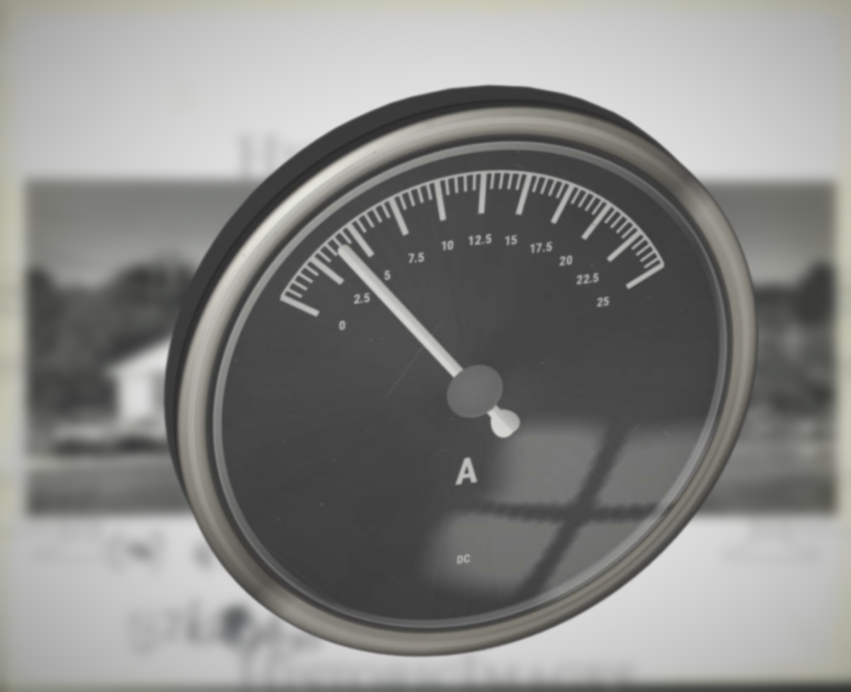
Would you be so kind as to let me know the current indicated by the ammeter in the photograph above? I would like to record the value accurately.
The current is 4 A
